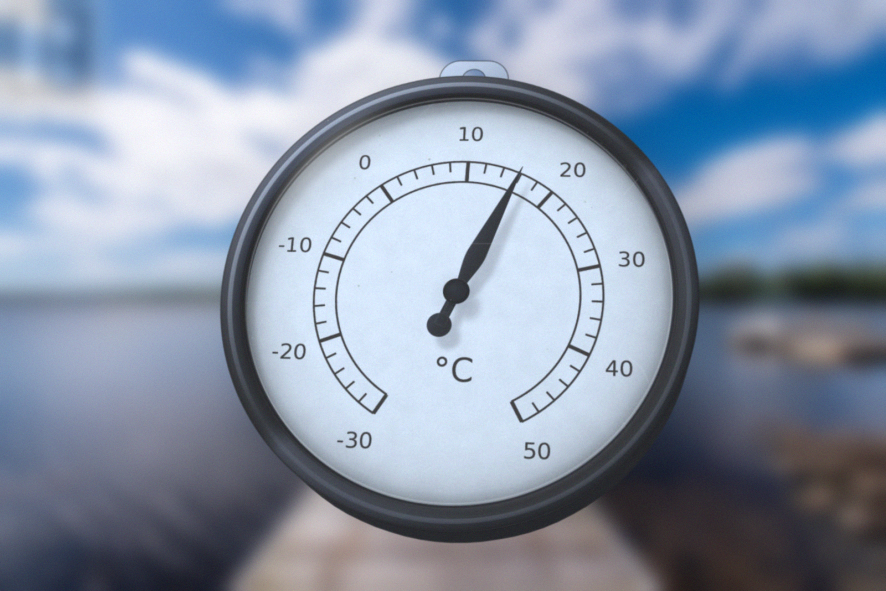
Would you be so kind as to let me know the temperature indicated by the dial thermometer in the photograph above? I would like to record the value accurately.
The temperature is 16 °C
